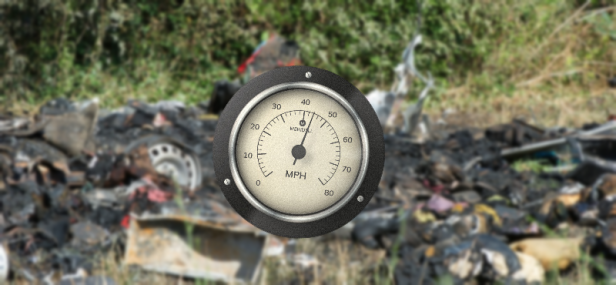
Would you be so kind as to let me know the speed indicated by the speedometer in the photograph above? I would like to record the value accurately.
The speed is 44 mph
